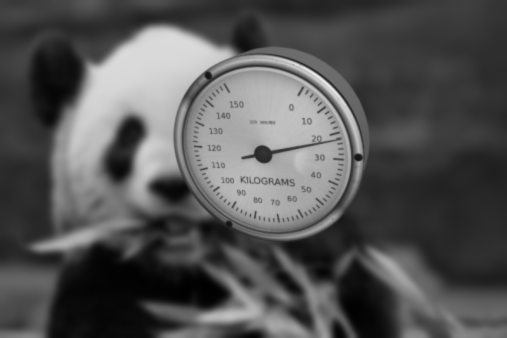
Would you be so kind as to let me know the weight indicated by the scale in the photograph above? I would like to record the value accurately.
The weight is 22 kg
